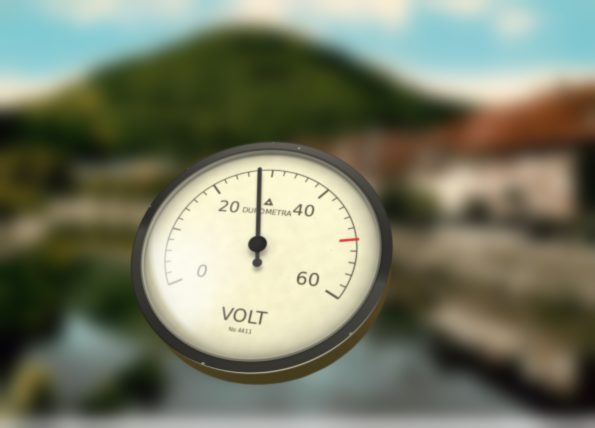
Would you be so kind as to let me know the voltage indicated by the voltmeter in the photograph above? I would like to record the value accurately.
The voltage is 28 V
